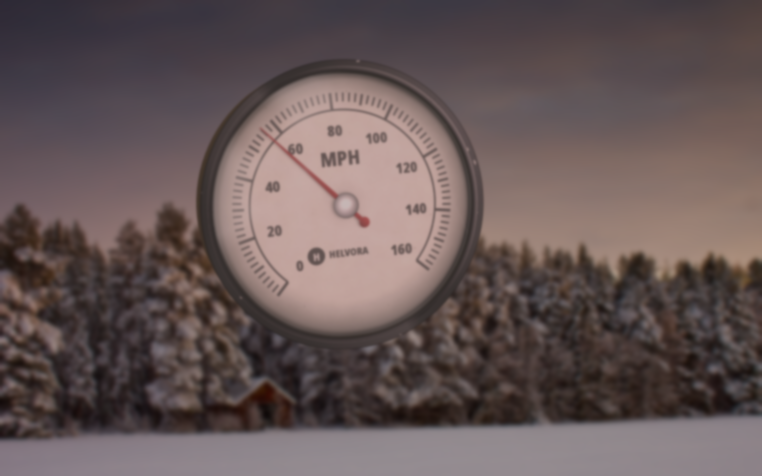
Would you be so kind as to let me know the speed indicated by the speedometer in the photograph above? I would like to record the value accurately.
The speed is 56 mph
